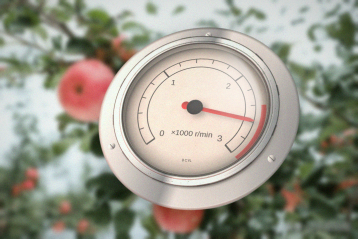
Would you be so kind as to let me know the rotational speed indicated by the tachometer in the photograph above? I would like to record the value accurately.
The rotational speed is 2600 rpm
